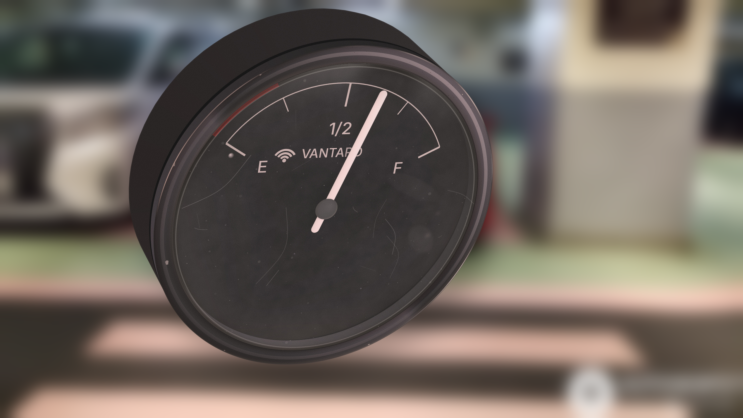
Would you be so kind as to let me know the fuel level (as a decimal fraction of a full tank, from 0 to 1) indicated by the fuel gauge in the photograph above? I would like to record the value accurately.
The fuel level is 0.625
